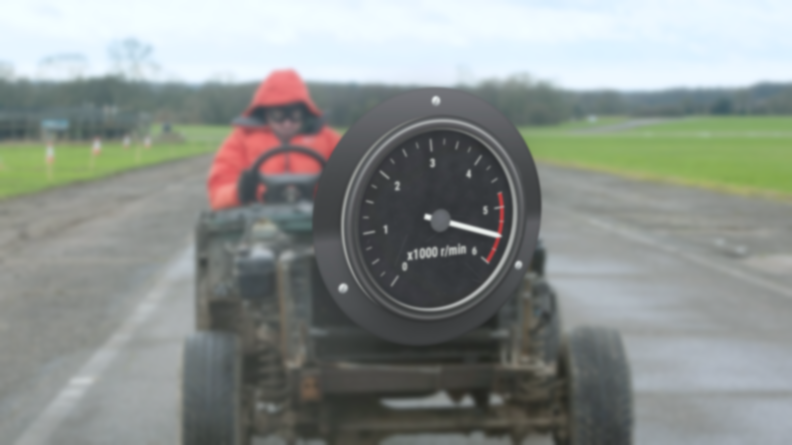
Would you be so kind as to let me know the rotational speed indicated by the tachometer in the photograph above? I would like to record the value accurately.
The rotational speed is 5500 rpm
